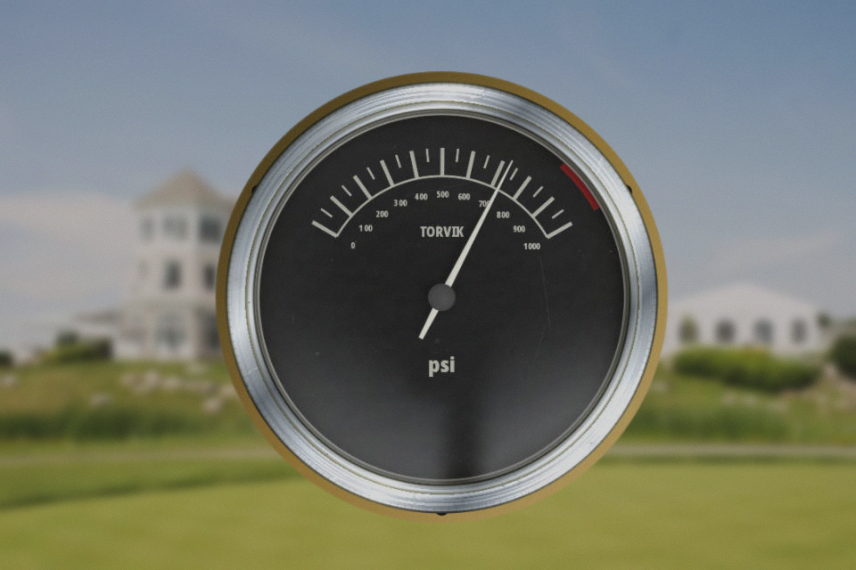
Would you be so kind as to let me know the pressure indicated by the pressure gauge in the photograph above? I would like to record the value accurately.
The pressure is 725 psi
